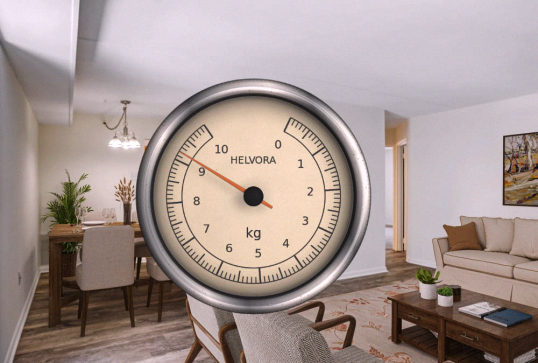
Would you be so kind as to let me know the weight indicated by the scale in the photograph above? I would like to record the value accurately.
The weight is 9.2 kg
